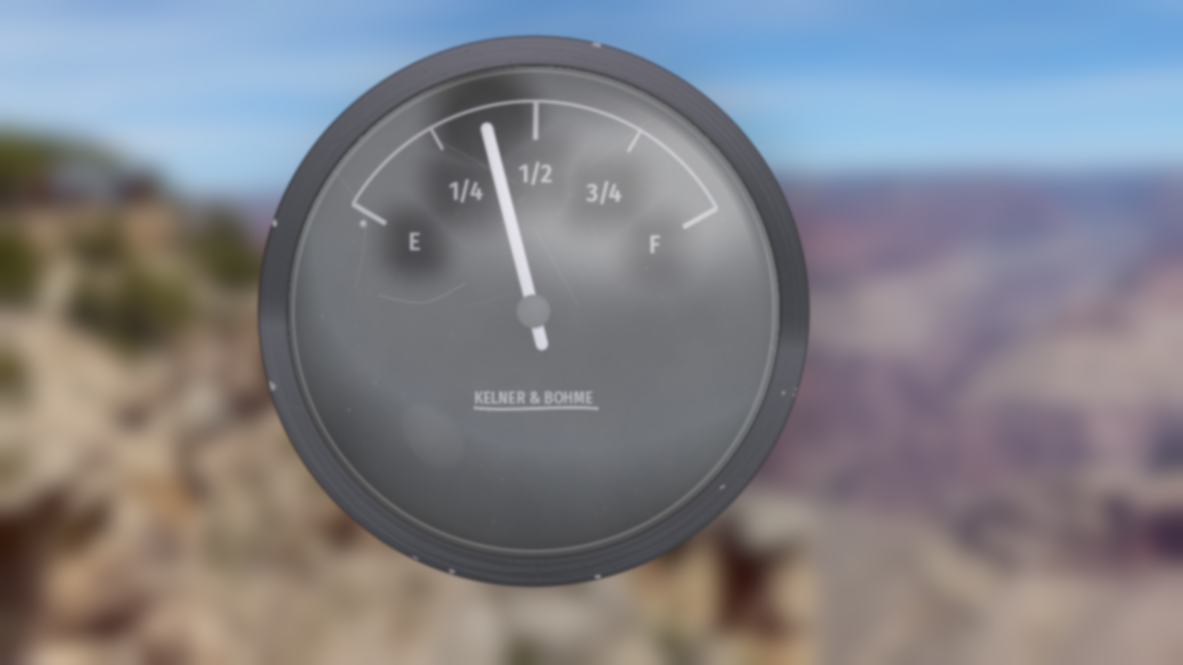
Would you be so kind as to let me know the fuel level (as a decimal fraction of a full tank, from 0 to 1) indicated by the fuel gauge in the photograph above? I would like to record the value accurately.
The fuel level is 0.375
